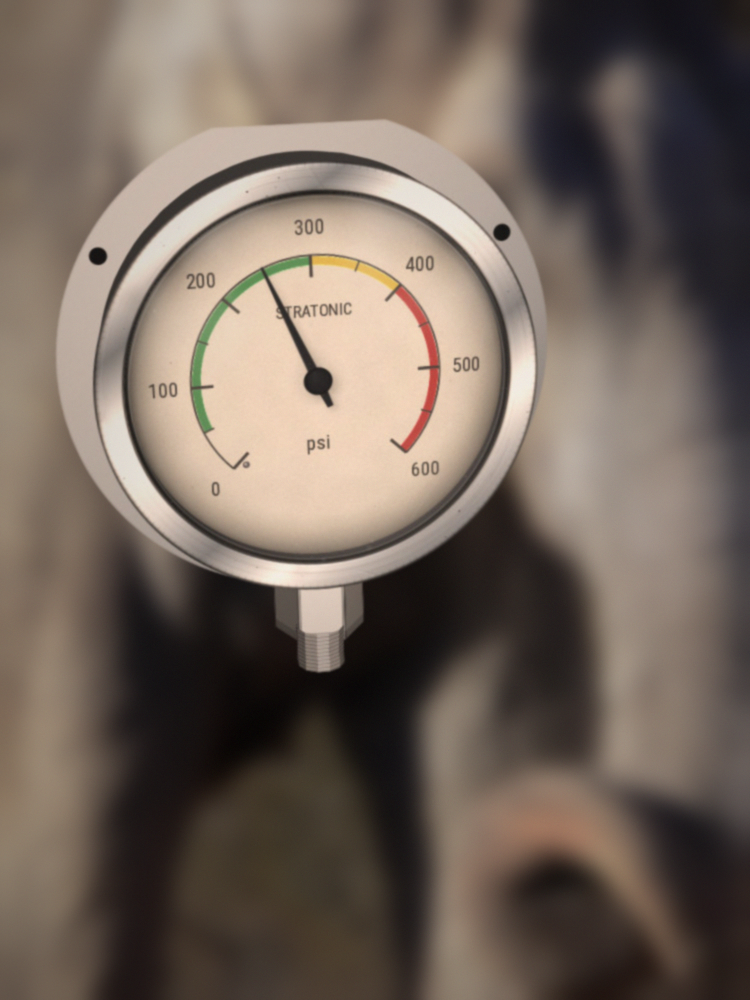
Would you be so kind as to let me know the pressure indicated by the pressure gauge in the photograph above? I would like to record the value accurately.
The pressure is 250 psi
